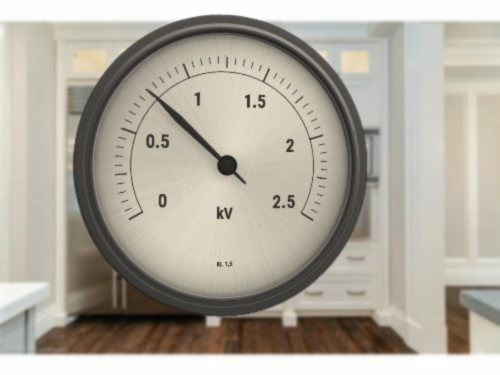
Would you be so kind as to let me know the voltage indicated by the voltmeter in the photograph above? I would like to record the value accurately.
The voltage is 0.75 kV
